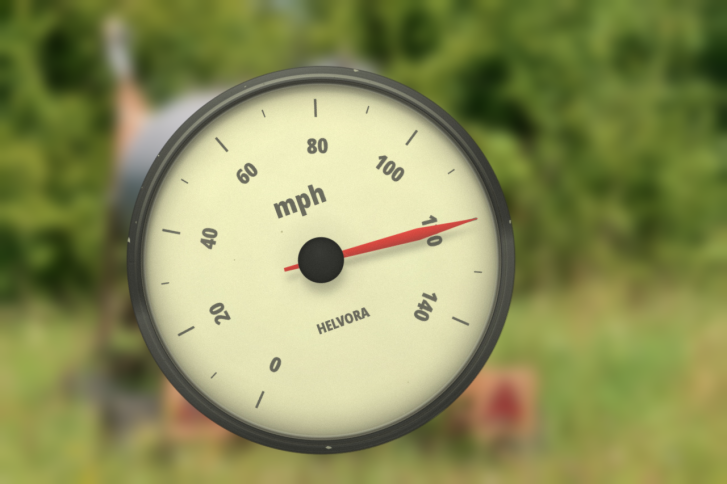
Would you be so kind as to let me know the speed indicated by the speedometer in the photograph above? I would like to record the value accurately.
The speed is 120 mph
